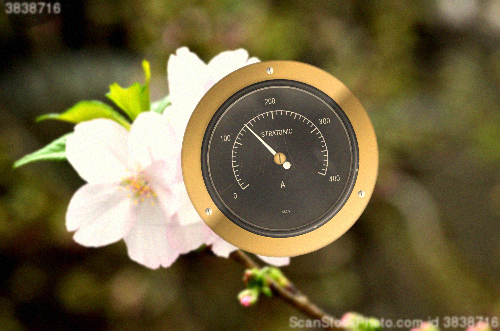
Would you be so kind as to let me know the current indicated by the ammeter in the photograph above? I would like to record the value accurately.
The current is 140 A
